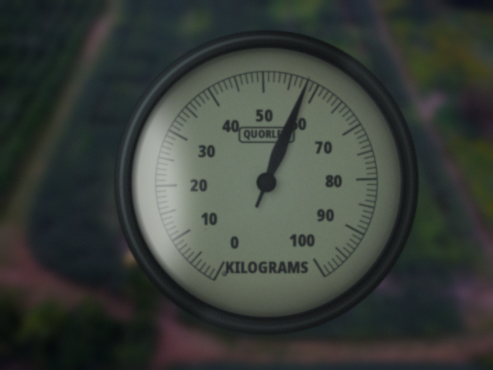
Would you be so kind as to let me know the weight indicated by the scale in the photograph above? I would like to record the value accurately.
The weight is 58 kg
